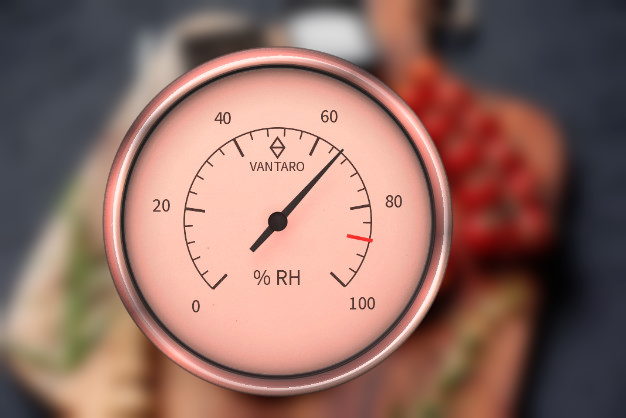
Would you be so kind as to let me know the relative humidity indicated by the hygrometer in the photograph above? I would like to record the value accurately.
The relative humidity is 66 %
